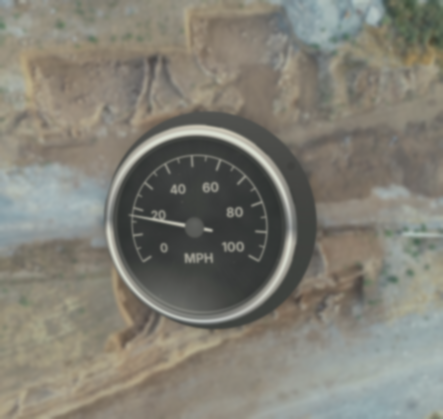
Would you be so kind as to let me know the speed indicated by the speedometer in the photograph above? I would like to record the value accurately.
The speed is 17.5 mph
